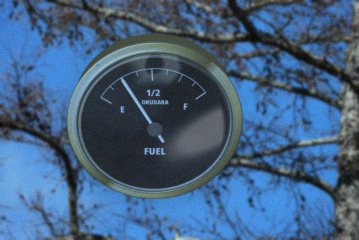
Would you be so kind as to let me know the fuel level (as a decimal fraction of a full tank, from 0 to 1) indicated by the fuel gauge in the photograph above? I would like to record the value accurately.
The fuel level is 0.25
